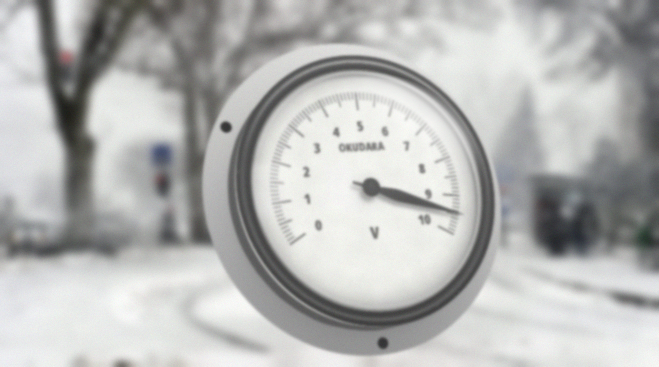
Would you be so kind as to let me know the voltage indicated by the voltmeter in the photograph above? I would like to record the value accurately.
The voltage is 9.5 V
